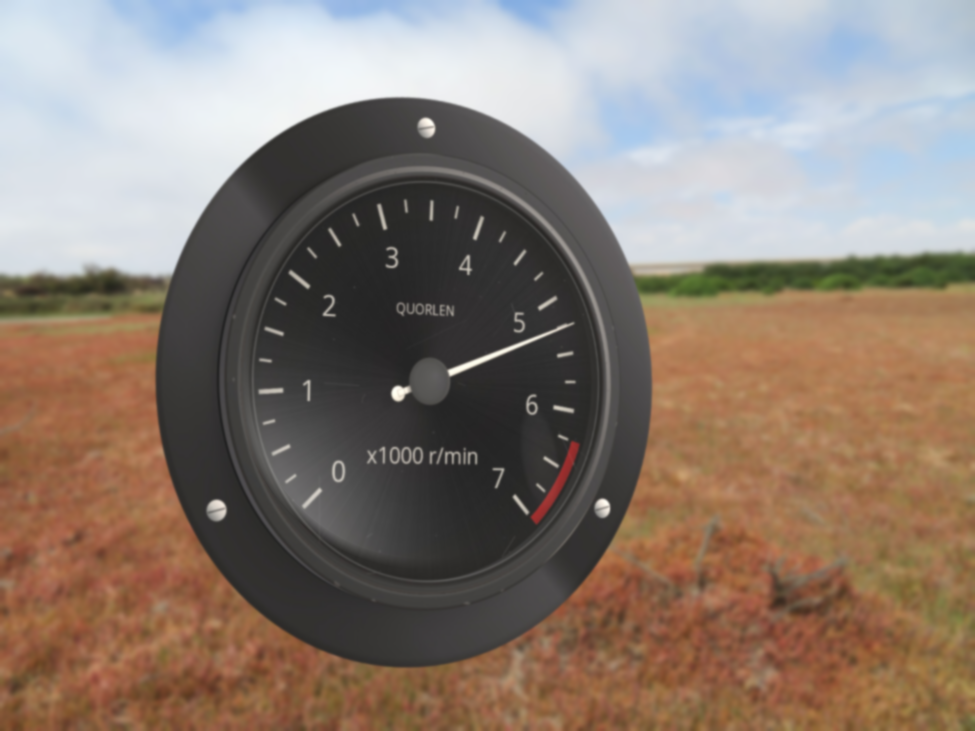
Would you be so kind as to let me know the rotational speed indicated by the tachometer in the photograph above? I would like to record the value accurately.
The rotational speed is 5250 rpm
